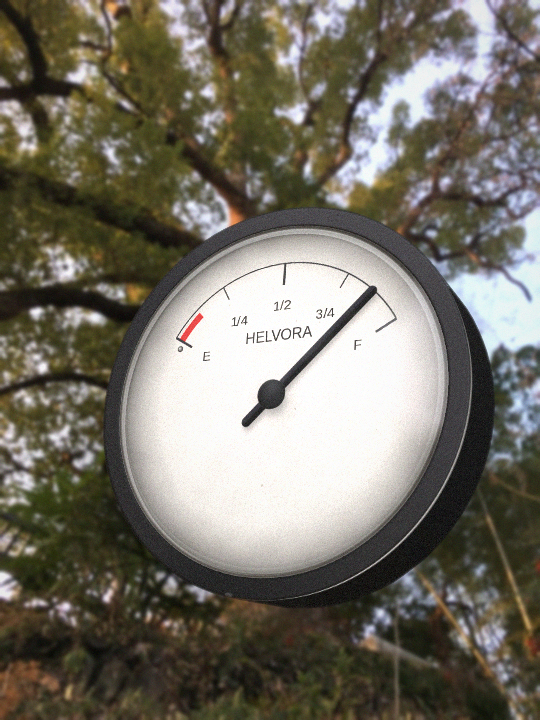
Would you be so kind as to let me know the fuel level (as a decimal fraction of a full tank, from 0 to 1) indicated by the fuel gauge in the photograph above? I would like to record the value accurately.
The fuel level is 0.875
